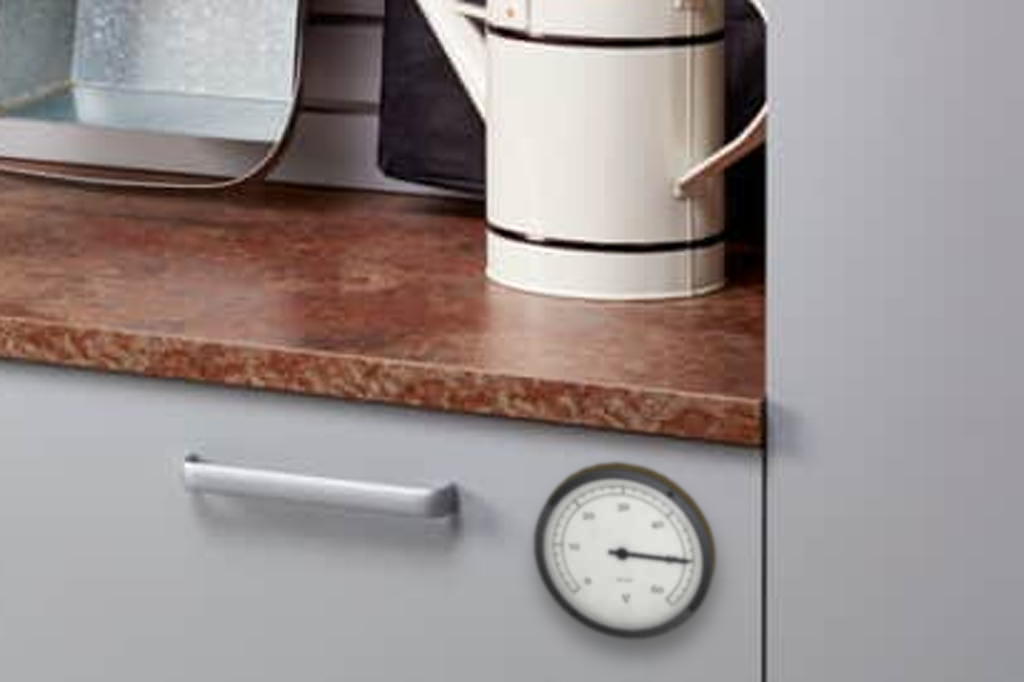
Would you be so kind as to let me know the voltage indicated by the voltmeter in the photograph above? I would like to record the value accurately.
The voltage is 50 V
